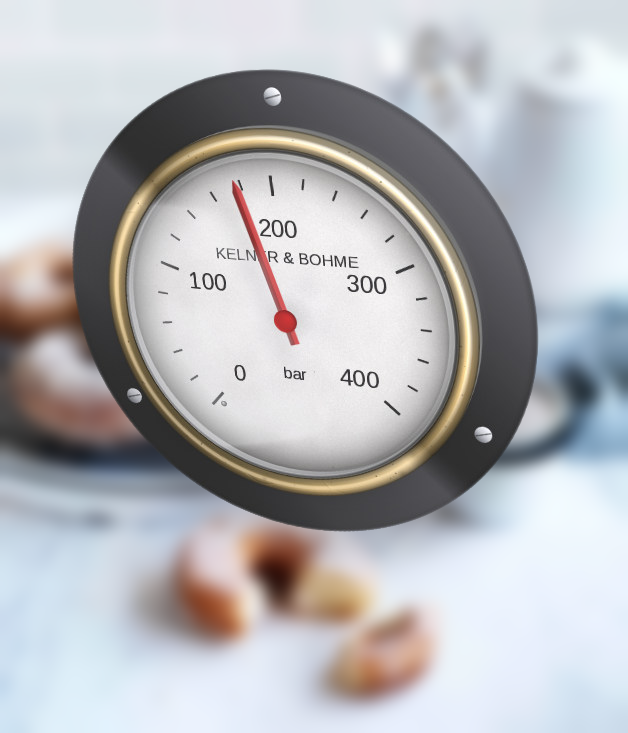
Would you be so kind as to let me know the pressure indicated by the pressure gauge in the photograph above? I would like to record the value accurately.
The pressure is 180 bar
